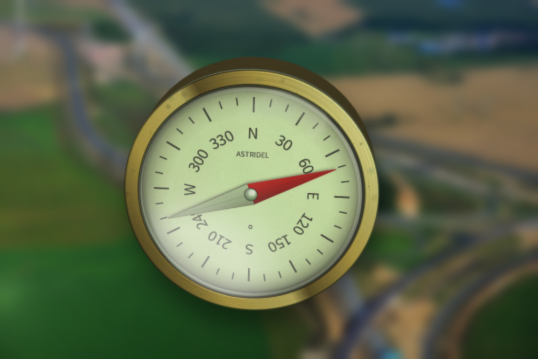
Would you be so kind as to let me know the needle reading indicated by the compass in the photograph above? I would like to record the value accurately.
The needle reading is 70 °
